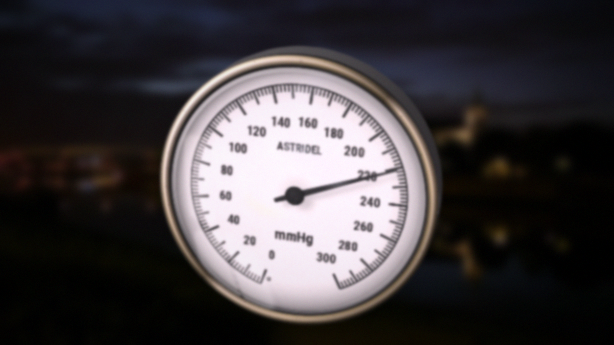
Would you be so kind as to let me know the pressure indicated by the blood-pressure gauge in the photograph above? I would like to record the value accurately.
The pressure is 220 mmHg
